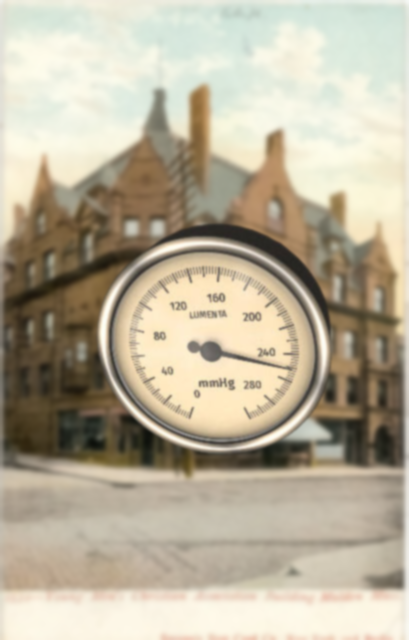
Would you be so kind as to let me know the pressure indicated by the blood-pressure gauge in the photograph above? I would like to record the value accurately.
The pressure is 250 mmHg
